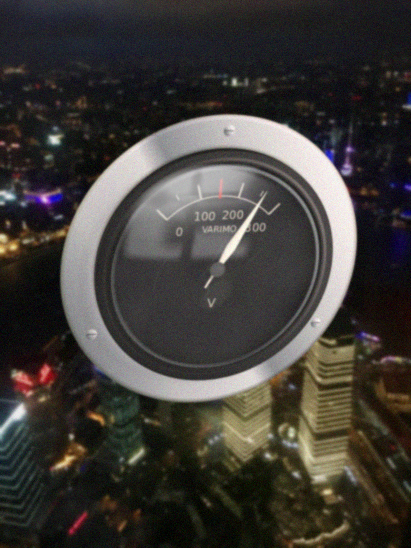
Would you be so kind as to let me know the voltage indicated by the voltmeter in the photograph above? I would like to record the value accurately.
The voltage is 250 V
